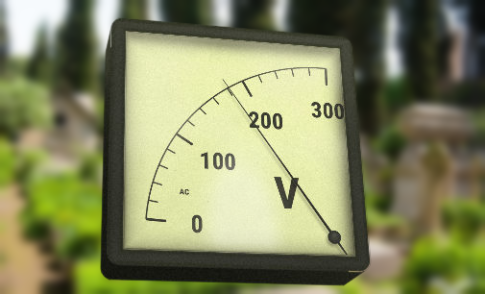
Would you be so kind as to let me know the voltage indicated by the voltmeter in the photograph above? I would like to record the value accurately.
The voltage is 180 V
